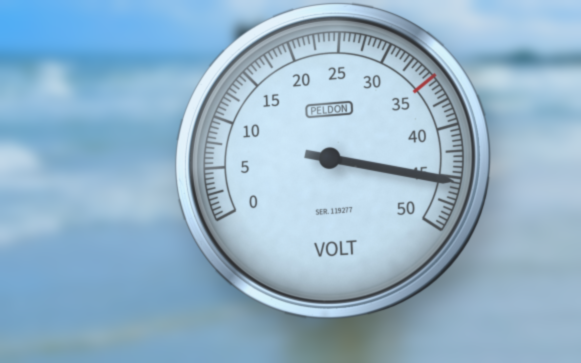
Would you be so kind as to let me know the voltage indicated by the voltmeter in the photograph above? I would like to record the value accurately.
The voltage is 45.5 V
